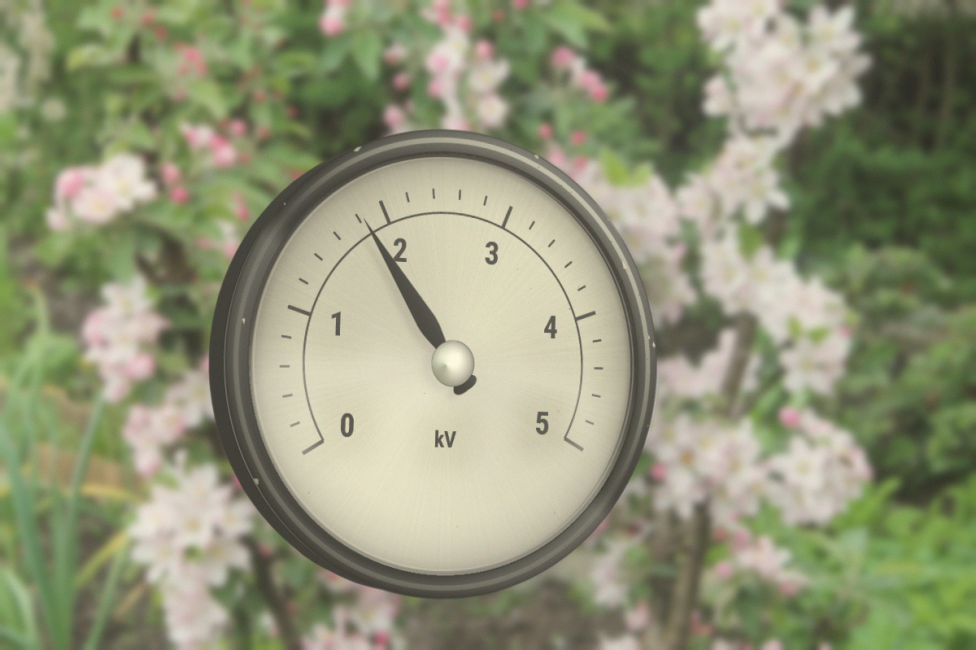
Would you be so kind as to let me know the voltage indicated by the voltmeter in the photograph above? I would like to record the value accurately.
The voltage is 1.8 kV
